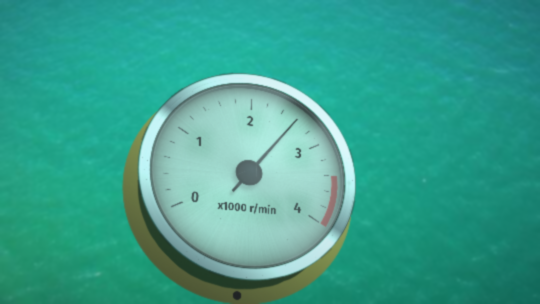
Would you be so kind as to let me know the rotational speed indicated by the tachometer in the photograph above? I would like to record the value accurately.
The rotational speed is 2600 rpm
